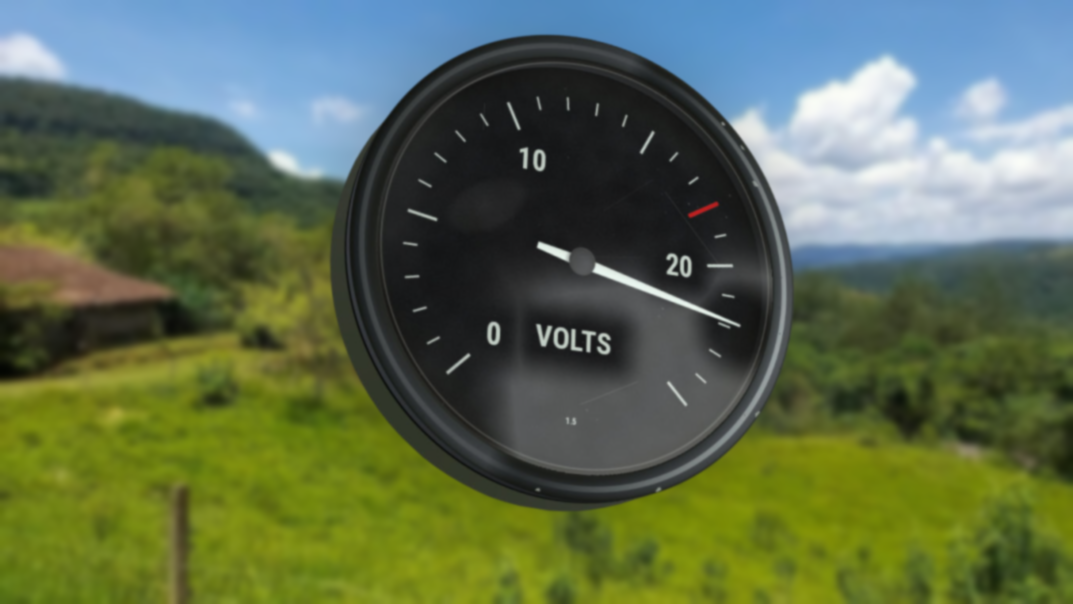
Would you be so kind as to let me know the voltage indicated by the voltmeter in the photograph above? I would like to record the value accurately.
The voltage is 22 V
